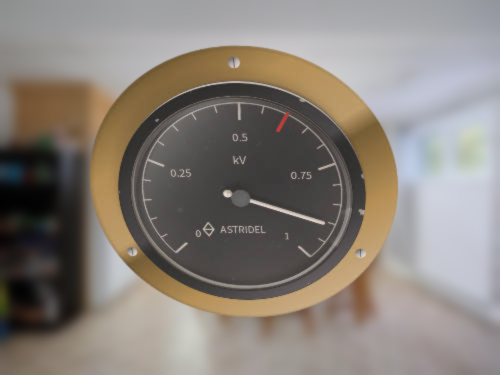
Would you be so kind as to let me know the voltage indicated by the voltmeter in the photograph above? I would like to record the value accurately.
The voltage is 0.9 kV
